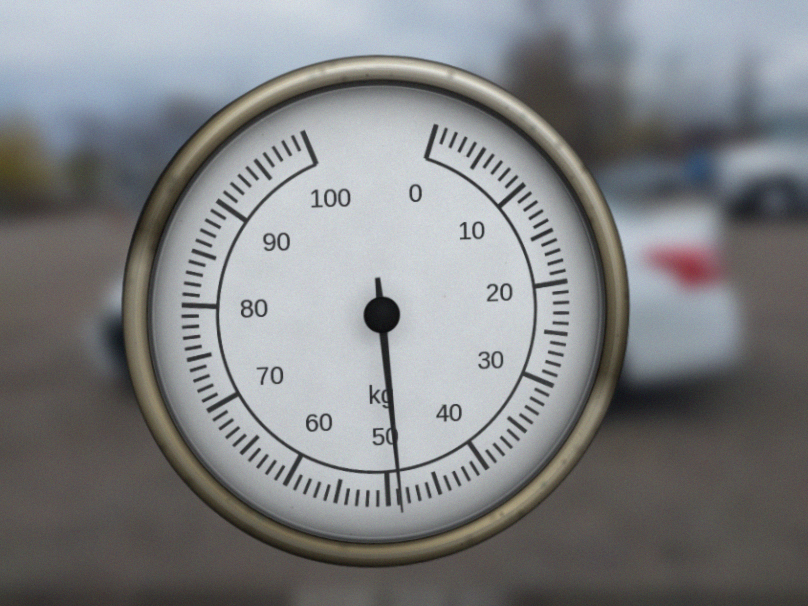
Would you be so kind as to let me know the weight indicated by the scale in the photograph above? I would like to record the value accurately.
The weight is 49 kg
